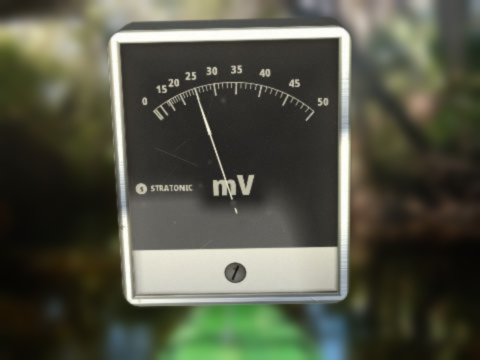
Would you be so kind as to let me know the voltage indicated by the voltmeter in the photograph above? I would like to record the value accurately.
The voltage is 25 mV
